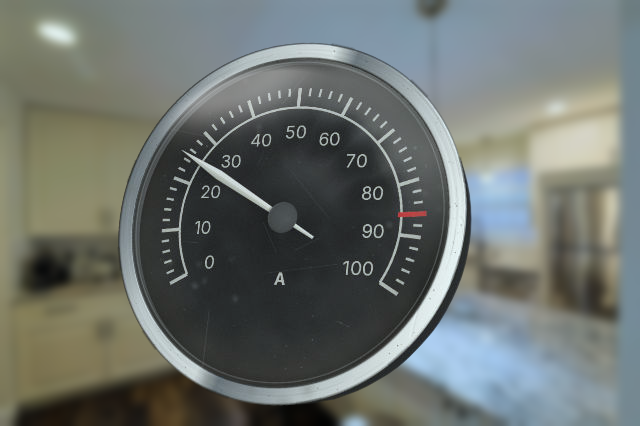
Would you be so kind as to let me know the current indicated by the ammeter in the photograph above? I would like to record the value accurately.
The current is 25 A
